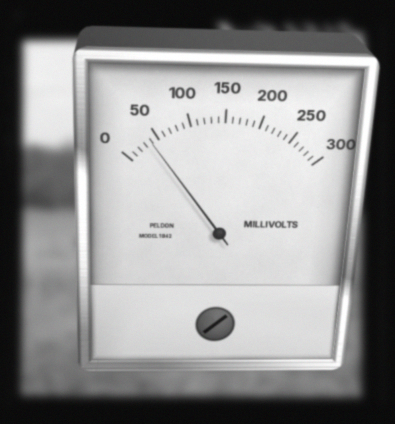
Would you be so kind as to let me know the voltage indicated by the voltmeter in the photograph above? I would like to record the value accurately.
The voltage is 40 mV
